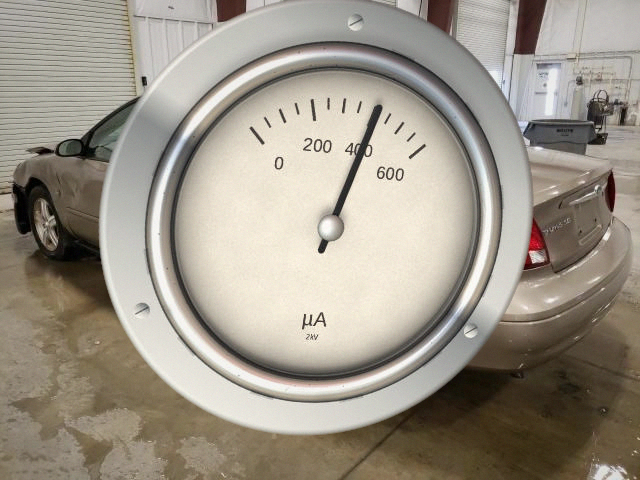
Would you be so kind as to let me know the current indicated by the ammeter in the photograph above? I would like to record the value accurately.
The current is 400 µA
